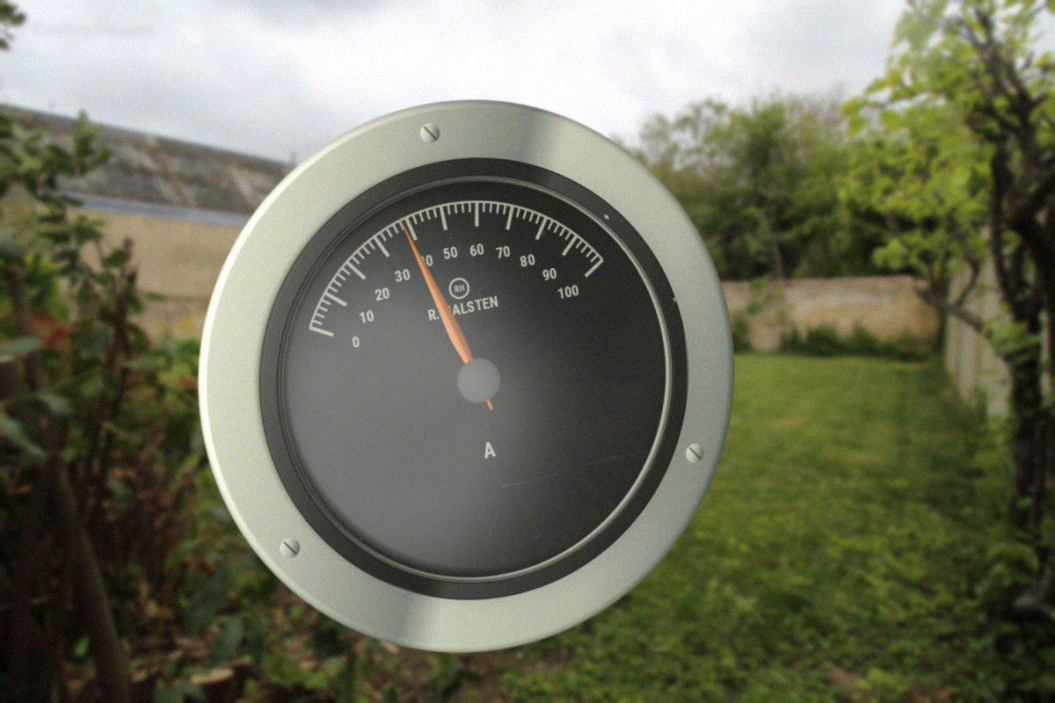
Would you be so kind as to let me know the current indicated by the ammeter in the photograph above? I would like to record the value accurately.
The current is 38 A
